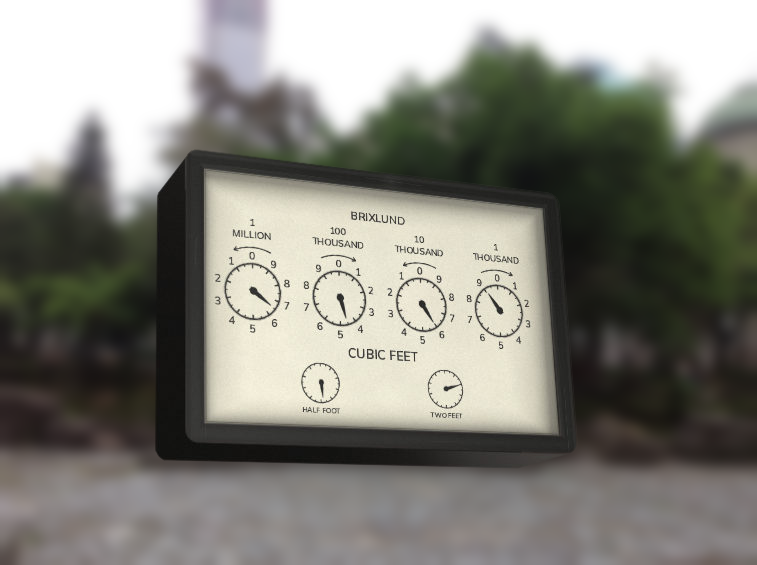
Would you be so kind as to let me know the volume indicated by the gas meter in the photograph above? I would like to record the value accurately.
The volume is 645900 ft³
